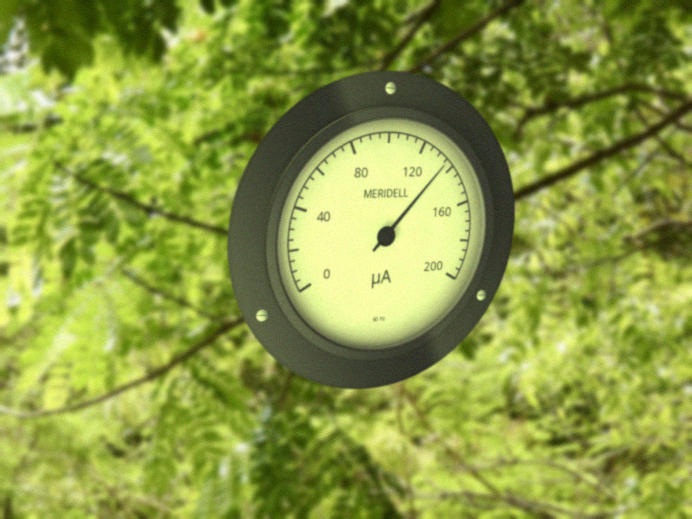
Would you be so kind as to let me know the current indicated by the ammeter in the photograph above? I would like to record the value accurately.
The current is 135 µA
